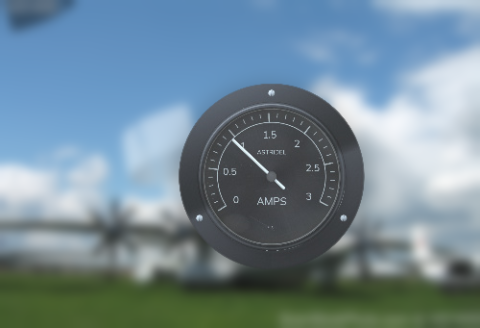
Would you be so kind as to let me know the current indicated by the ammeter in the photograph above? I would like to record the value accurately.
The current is 0.95 A
